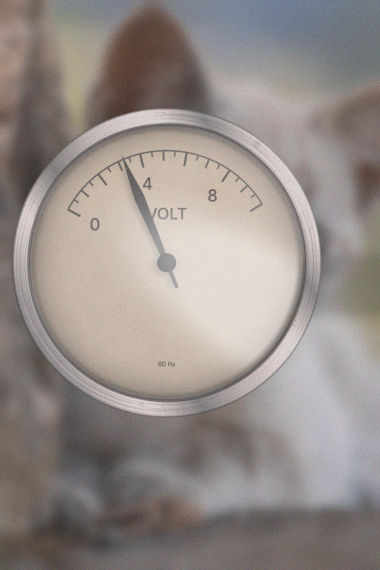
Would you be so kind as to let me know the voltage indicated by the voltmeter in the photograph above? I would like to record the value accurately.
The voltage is 3.25 V
